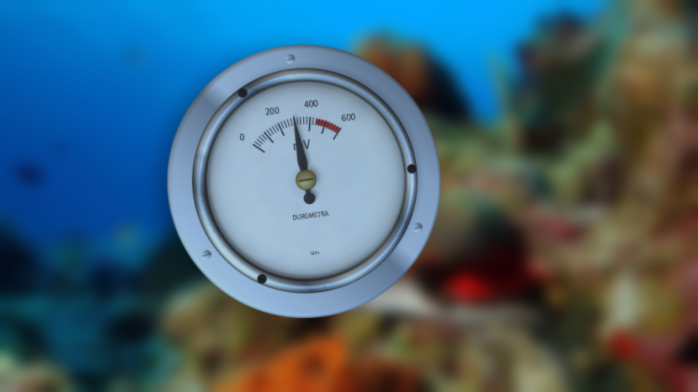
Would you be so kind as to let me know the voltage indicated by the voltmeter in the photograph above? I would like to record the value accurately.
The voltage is 300 mV
